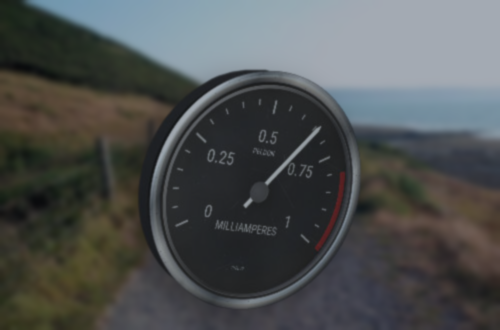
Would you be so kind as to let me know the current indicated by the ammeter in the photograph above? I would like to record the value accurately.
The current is 0.65 mA
